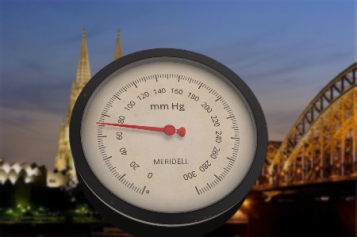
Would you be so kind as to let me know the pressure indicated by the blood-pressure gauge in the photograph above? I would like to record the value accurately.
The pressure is 70 mmHg
